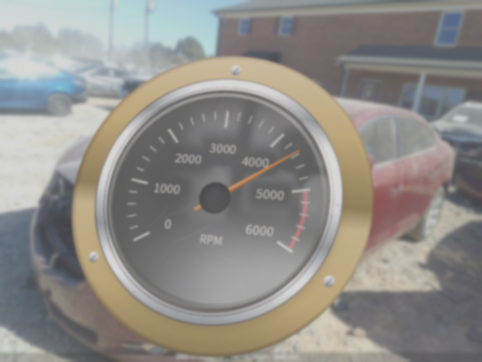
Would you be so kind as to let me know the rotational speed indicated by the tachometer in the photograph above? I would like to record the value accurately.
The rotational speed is 4400 rpm
